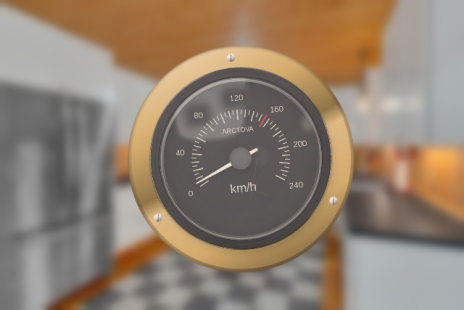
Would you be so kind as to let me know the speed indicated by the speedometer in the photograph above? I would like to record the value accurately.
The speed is 5 km/h
